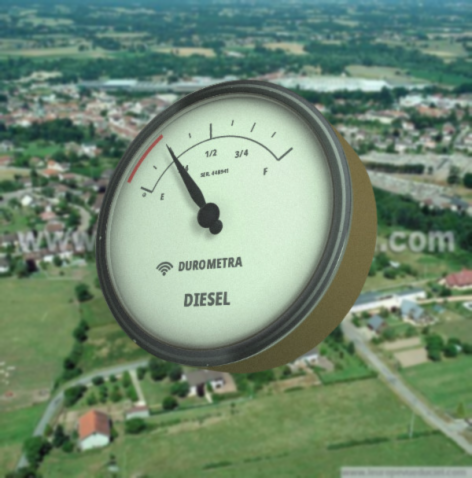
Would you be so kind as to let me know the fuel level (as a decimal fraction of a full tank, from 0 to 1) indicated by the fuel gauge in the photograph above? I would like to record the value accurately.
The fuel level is 0.25
